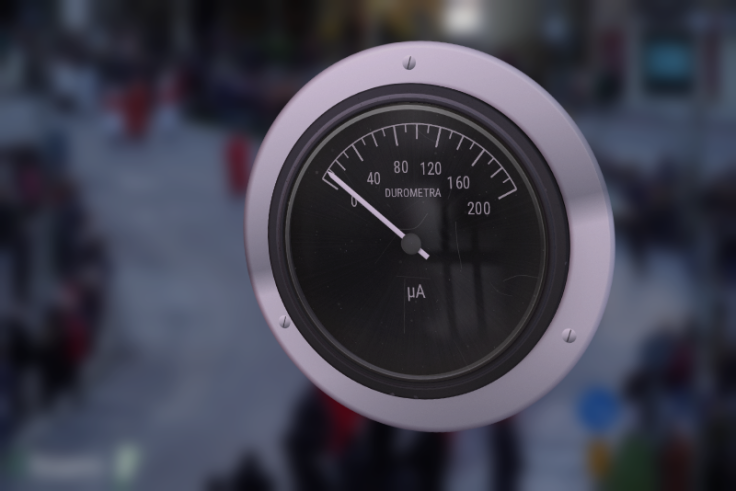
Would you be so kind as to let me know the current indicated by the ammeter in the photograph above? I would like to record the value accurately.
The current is 10 µA
